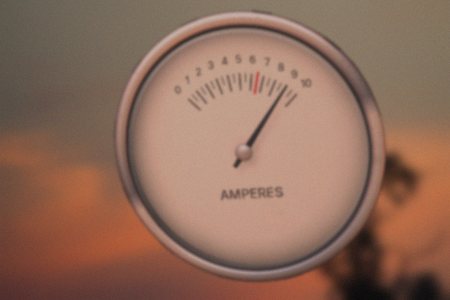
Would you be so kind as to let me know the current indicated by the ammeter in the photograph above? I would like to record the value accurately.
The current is 9 A
